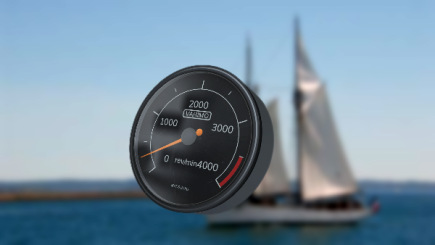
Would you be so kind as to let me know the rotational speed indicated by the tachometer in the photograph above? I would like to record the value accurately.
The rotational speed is 250 rpm
